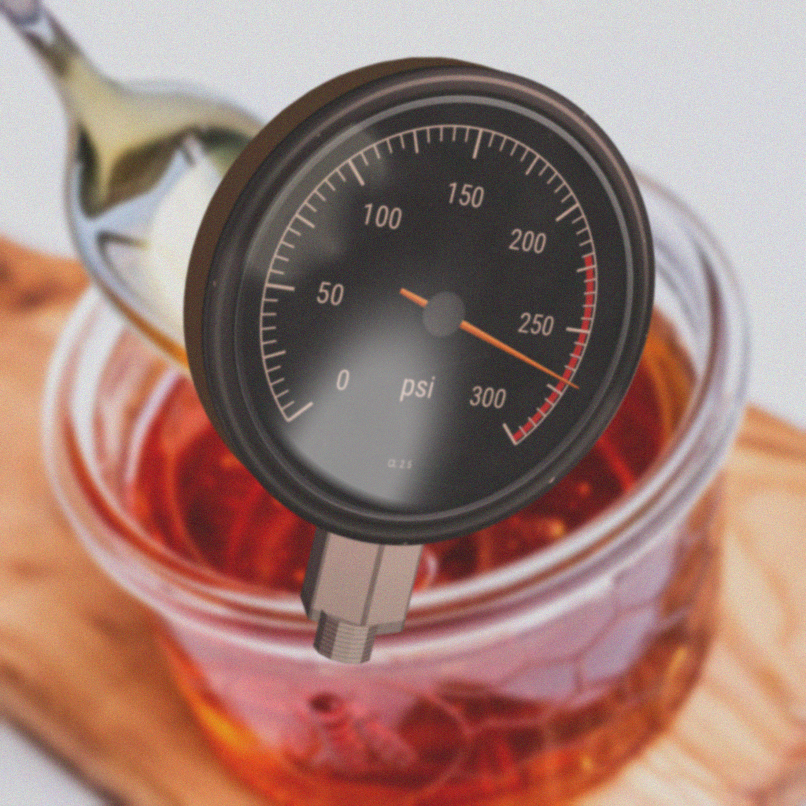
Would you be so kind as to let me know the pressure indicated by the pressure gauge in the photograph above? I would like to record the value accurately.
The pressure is 270 psi
